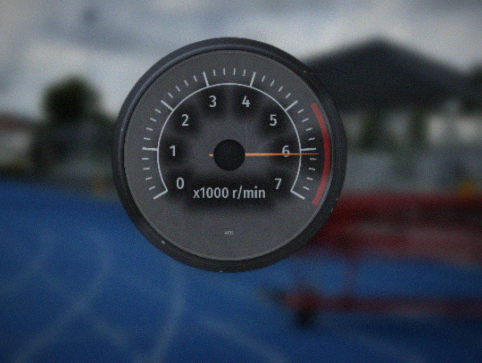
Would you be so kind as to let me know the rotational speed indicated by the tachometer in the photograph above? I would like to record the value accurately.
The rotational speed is 6100 rpm
